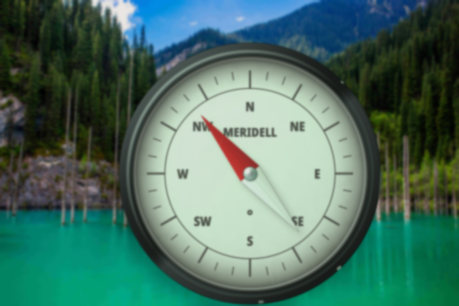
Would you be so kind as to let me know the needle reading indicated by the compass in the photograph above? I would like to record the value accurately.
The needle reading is 320 °
